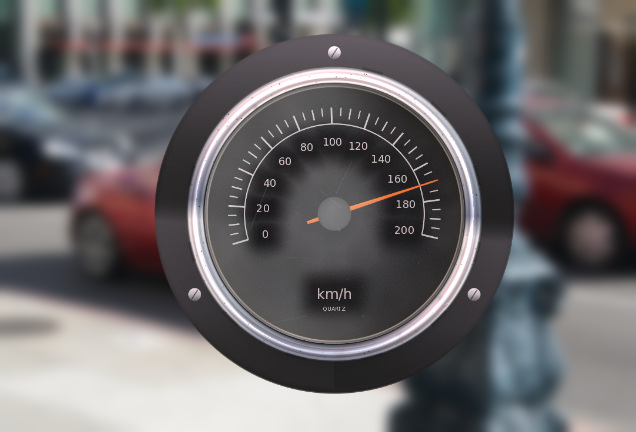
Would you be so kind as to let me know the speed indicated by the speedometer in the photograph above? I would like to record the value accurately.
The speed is 170 km/h
